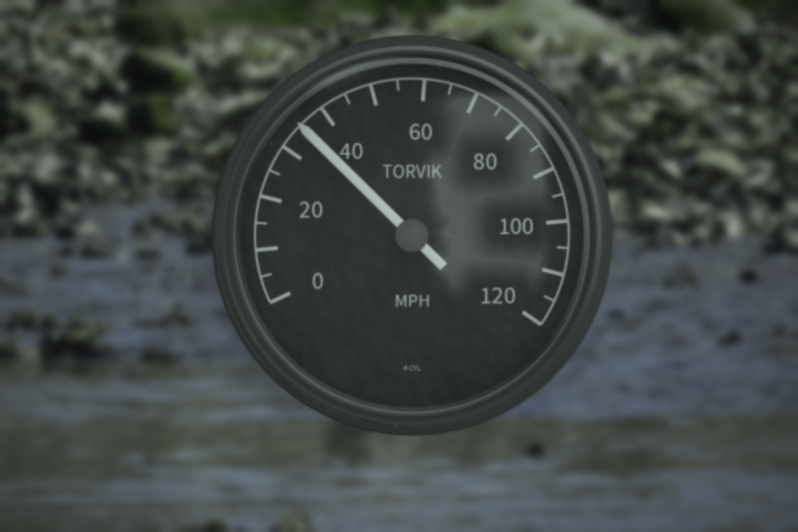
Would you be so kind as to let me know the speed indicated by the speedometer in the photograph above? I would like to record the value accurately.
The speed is 35 mph
